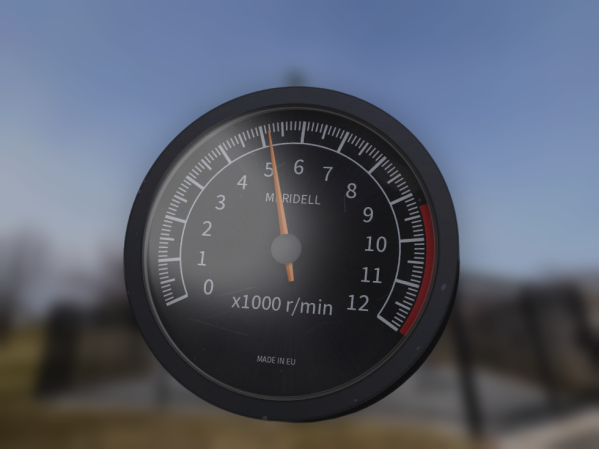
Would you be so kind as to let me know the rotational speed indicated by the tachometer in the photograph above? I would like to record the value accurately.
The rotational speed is 5200 rpm
